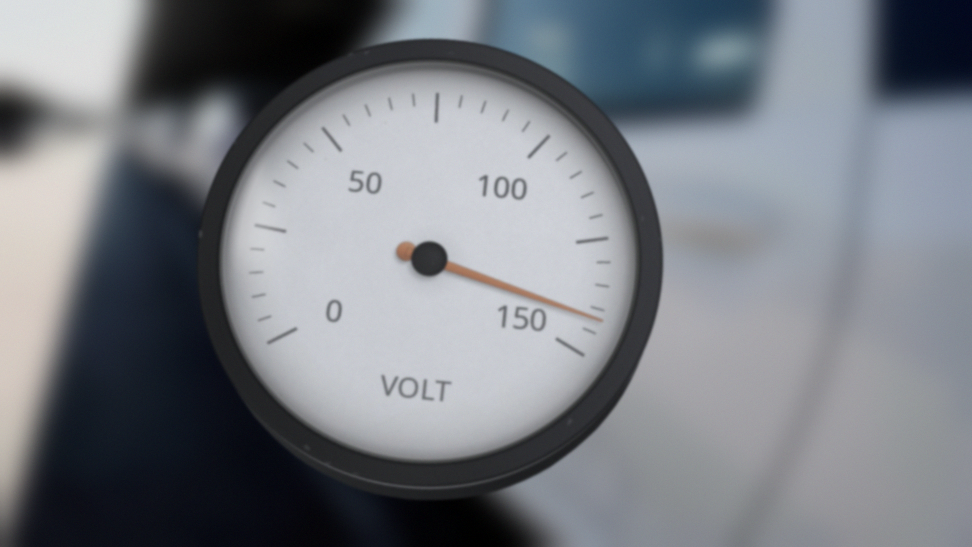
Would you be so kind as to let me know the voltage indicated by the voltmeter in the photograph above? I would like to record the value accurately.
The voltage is 142.5 V
